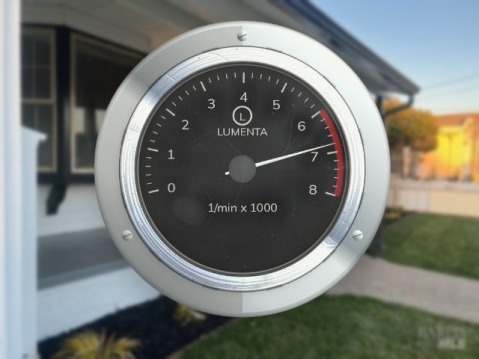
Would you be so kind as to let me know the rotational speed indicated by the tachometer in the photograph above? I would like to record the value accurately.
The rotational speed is 6800 rpm
